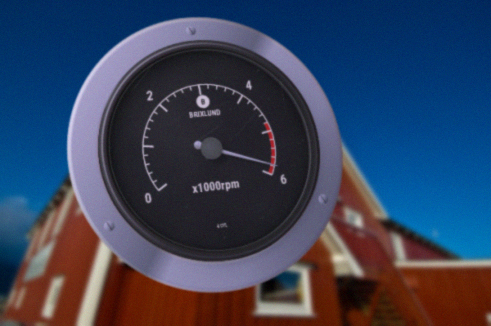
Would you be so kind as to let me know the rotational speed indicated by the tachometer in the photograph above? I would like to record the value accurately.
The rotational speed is 5800 rpm
